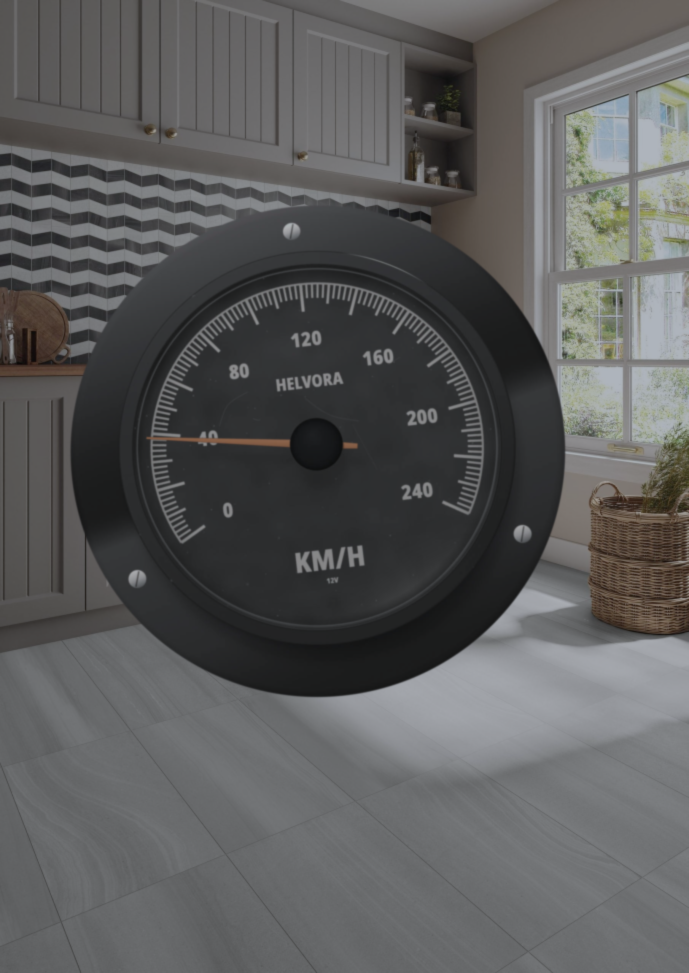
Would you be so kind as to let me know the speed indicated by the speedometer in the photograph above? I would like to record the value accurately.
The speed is 38 km/h
